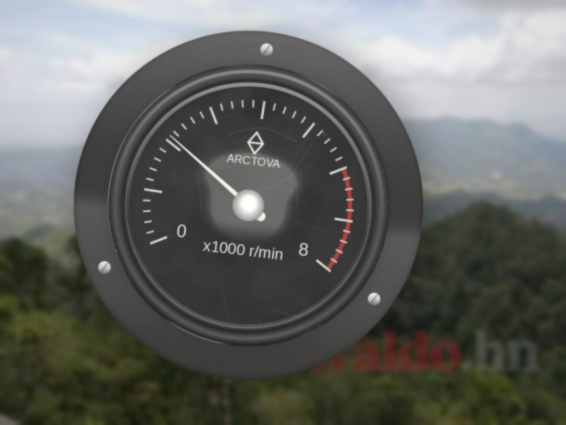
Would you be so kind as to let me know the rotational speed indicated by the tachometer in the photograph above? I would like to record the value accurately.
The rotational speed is 2100 rpm
